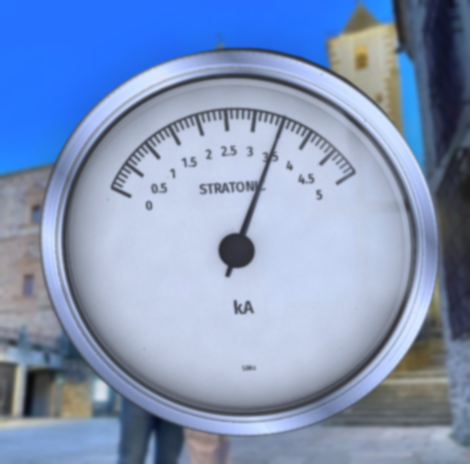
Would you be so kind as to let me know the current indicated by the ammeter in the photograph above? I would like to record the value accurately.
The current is 3.5 kA
